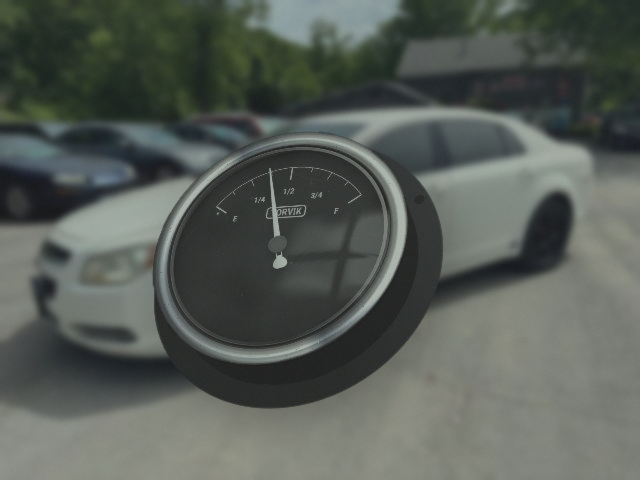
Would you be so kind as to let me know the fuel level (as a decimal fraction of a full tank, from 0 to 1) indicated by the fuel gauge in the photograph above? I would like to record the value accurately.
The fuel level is 0.375
